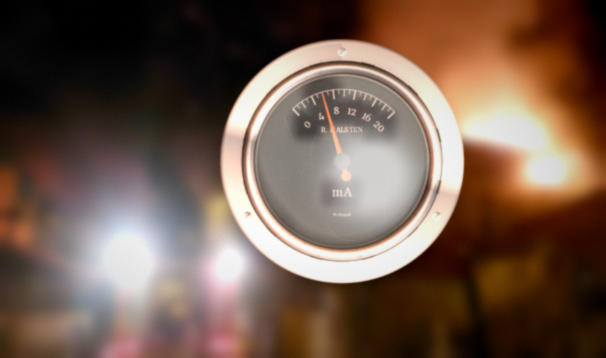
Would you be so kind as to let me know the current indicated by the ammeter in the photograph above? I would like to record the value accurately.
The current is 6 mA
